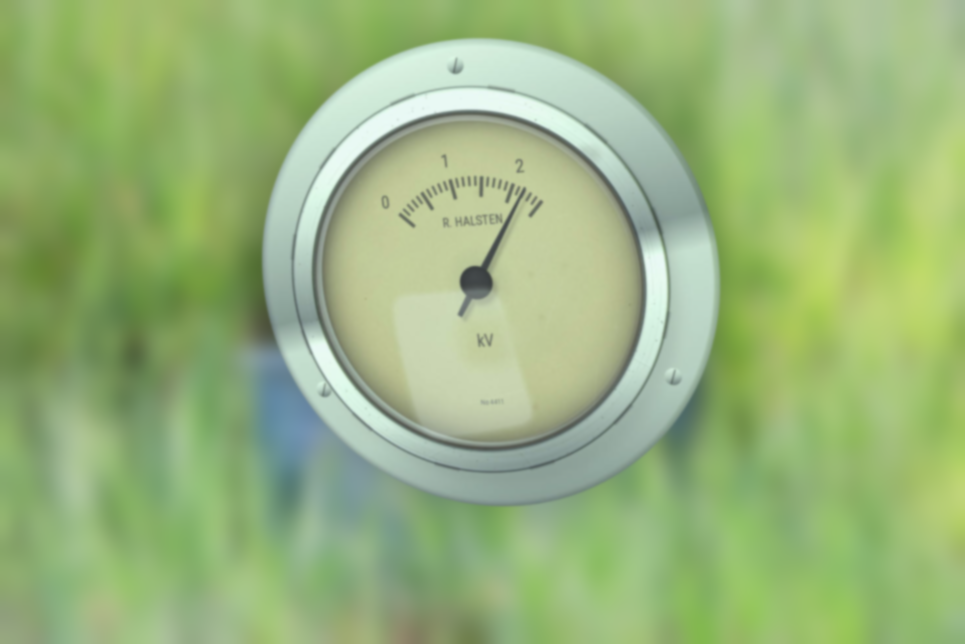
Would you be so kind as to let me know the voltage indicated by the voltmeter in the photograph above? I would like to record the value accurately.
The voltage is 2.2 kV
